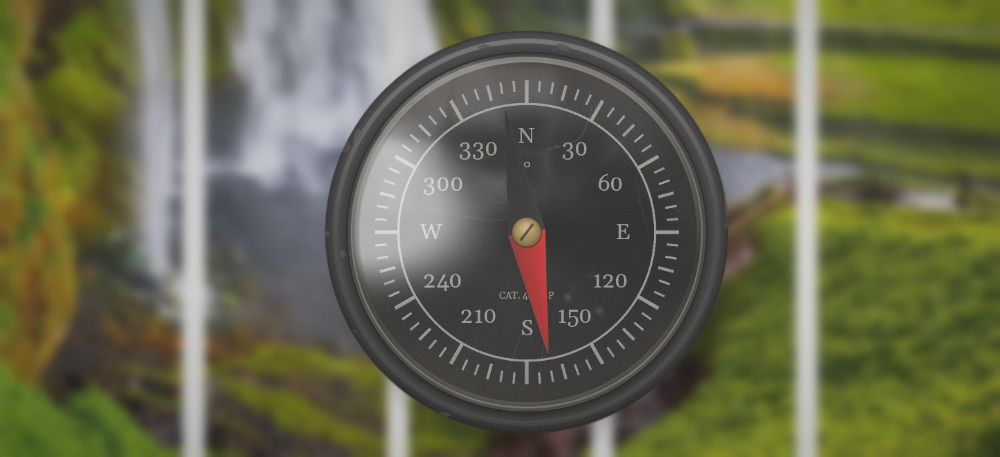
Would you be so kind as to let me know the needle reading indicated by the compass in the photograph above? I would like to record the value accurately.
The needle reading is 170 °
